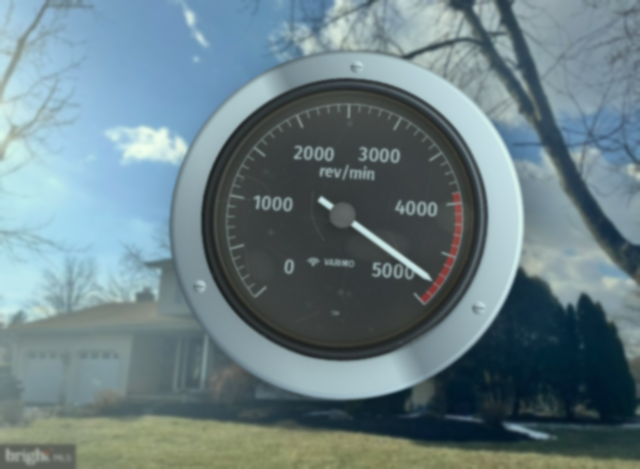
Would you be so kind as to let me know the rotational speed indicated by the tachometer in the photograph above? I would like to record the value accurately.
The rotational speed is 4800 rpm
